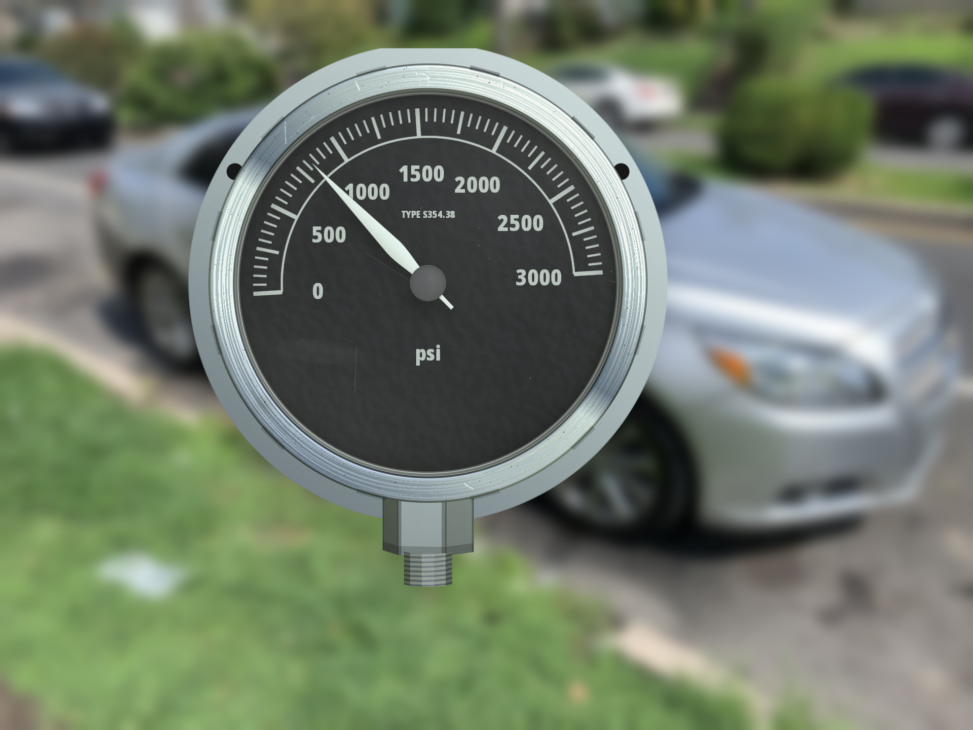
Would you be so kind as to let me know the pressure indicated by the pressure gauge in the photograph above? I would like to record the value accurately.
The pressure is 825 psi
